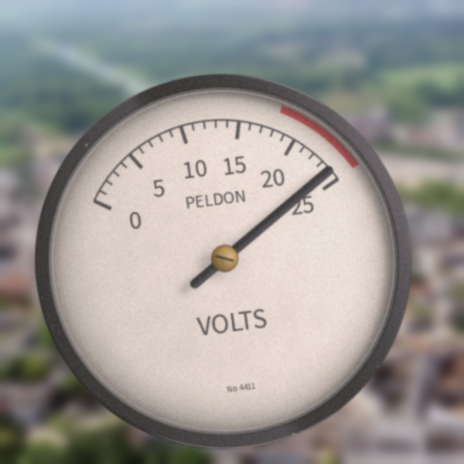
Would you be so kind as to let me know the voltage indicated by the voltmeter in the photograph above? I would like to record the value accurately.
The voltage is 24 V
